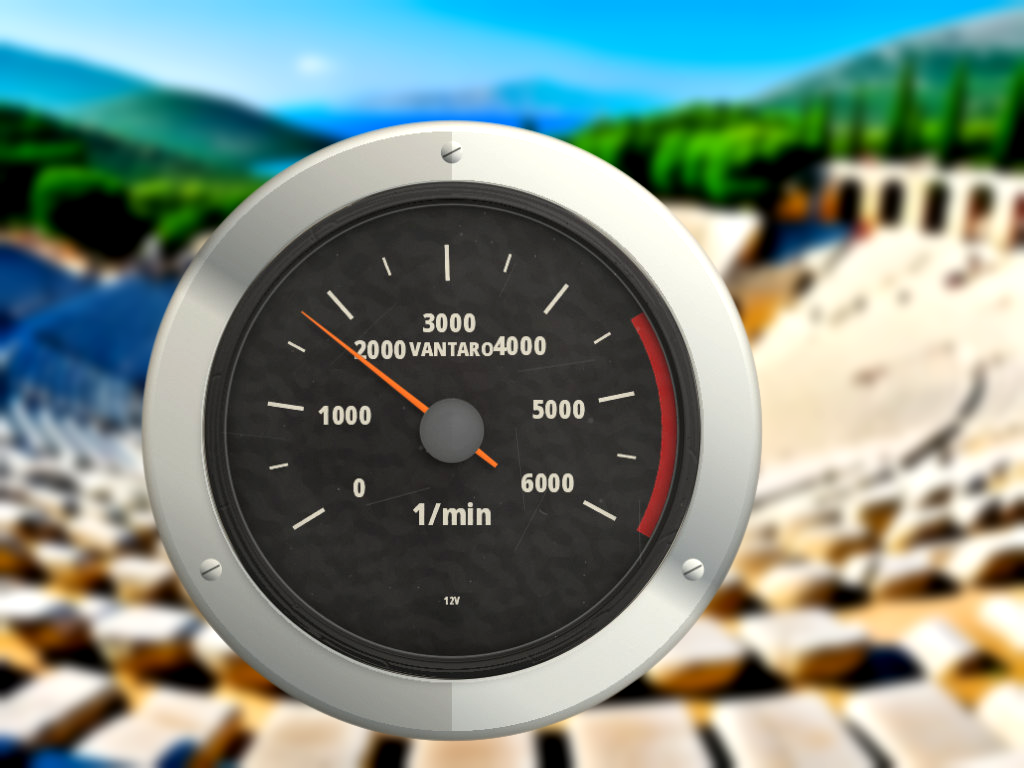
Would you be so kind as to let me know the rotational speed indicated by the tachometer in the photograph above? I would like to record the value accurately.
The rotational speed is 1750 rpm
